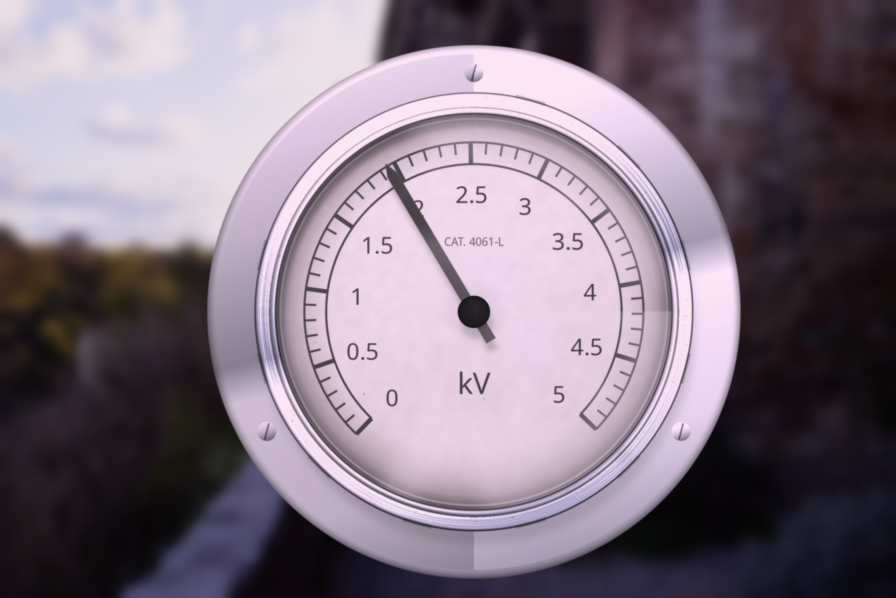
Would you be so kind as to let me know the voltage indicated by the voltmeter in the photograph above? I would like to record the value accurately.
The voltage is 1.95 kV
